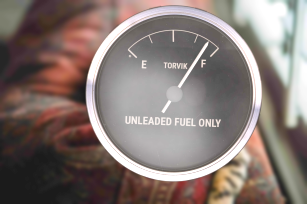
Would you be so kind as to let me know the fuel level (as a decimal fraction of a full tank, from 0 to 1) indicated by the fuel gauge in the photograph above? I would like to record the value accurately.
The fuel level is 0.875
